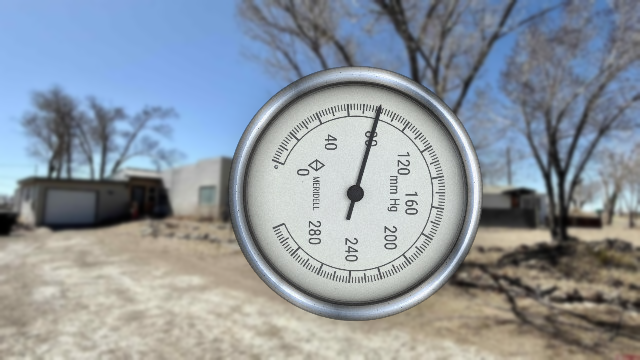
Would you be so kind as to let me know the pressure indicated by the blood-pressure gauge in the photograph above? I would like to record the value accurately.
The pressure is 80 mmHg
